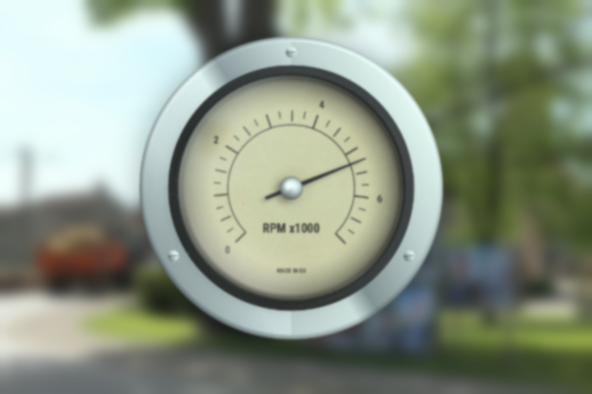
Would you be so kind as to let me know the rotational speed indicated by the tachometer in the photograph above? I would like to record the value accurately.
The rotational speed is 5250 rpm
